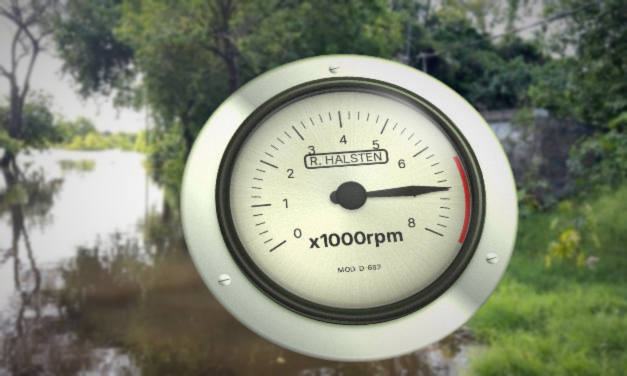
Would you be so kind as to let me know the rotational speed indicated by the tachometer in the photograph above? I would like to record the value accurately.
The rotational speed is 7000 rpm
